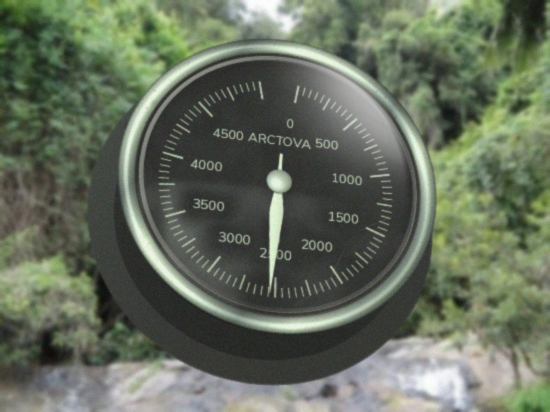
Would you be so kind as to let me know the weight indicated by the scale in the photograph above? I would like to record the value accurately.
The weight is 2550 g
